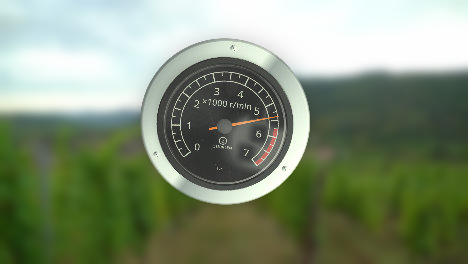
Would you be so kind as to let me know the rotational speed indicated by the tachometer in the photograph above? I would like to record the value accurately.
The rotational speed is 5375 rpm
